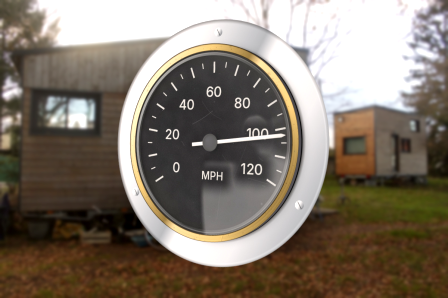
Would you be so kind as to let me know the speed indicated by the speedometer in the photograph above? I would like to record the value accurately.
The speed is 102.5 mph
